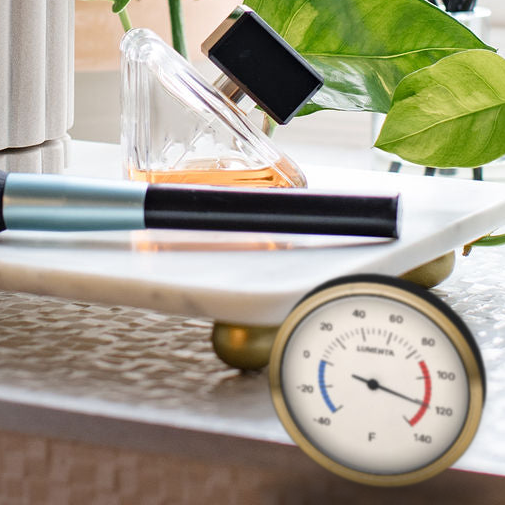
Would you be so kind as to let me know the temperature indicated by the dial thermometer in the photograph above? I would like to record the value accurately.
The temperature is 120 °F
